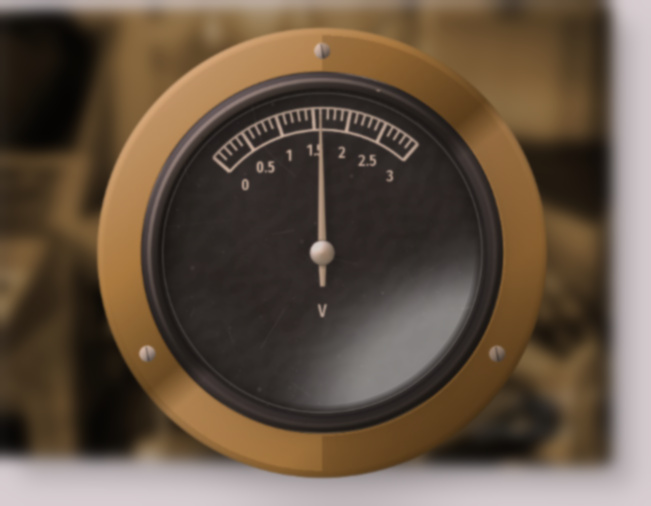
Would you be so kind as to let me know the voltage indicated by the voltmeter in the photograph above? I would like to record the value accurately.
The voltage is 1.6 V
